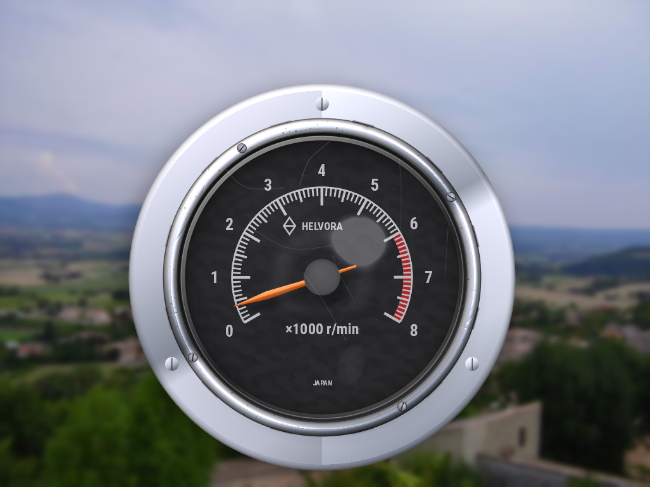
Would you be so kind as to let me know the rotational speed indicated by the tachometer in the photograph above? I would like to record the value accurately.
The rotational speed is 400 rpm
